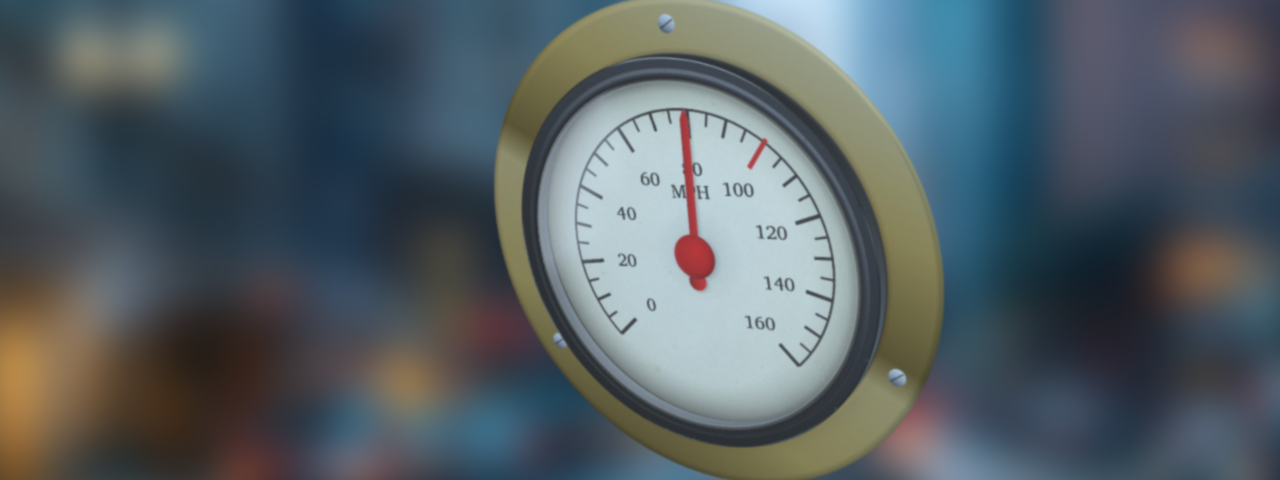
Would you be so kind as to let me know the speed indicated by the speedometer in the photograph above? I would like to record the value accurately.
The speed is 80 mph
